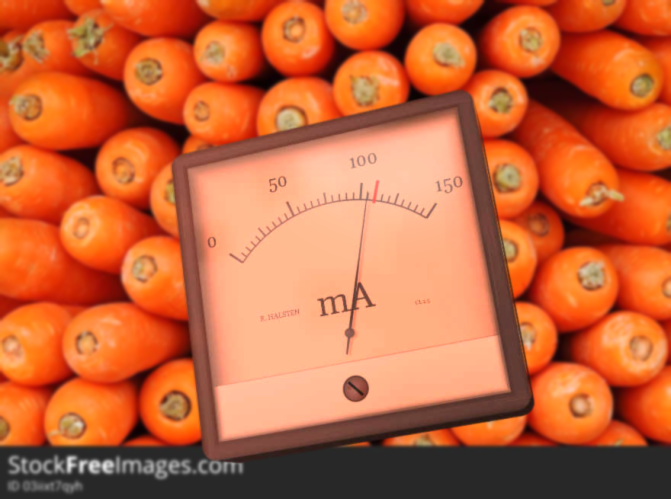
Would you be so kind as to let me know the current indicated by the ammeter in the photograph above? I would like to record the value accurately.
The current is 105 mA
